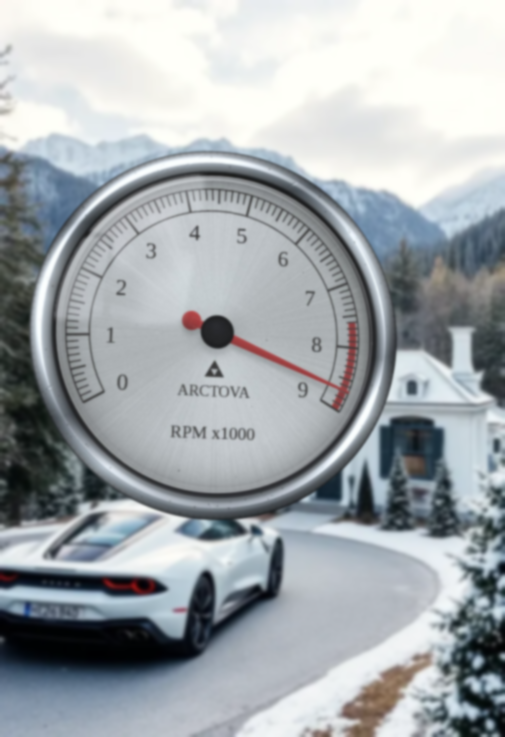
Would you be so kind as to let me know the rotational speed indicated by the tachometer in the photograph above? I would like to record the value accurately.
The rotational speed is 8700 rpm
